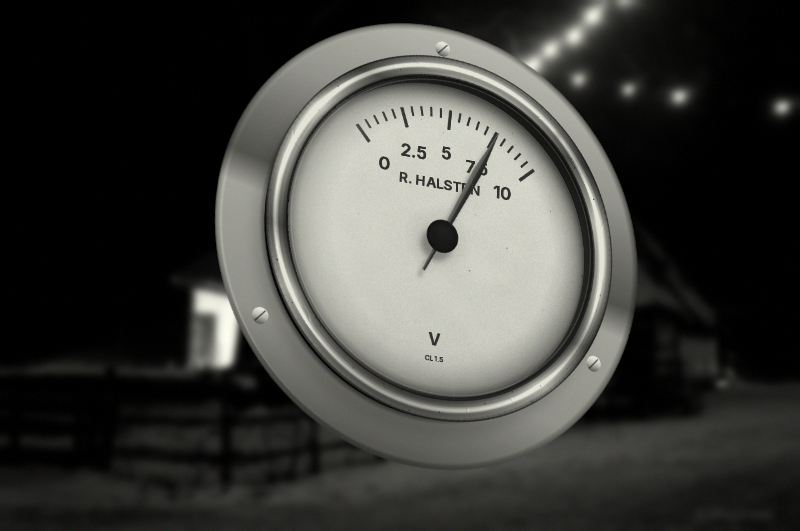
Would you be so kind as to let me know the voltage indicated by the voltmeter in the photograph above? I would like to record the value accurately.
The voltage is 7.5 V
